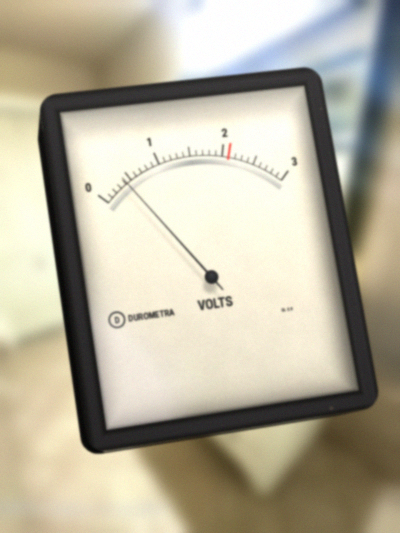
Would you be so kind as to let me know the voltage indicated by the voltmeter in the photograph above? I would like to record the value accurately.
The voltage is 0.4 V
